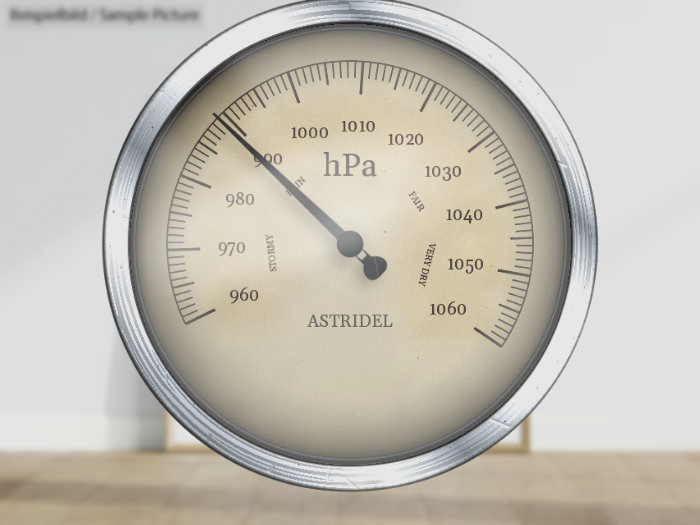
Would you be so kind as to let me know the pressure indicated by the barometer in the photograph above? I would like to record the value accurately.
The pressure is 989 hPa
